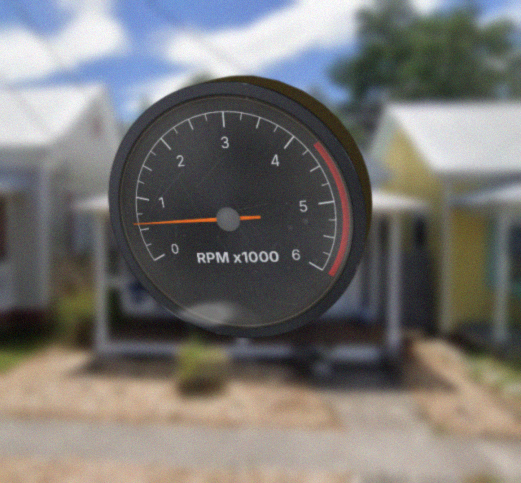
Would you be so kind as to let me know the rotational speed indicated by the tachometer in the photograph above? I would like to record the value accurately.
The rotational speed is 625 rpm
